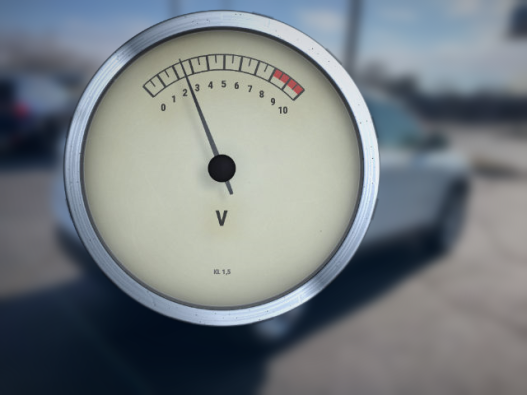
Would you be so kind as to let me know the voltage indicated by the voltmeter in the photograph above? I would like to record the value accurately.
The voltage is 2.5 V
